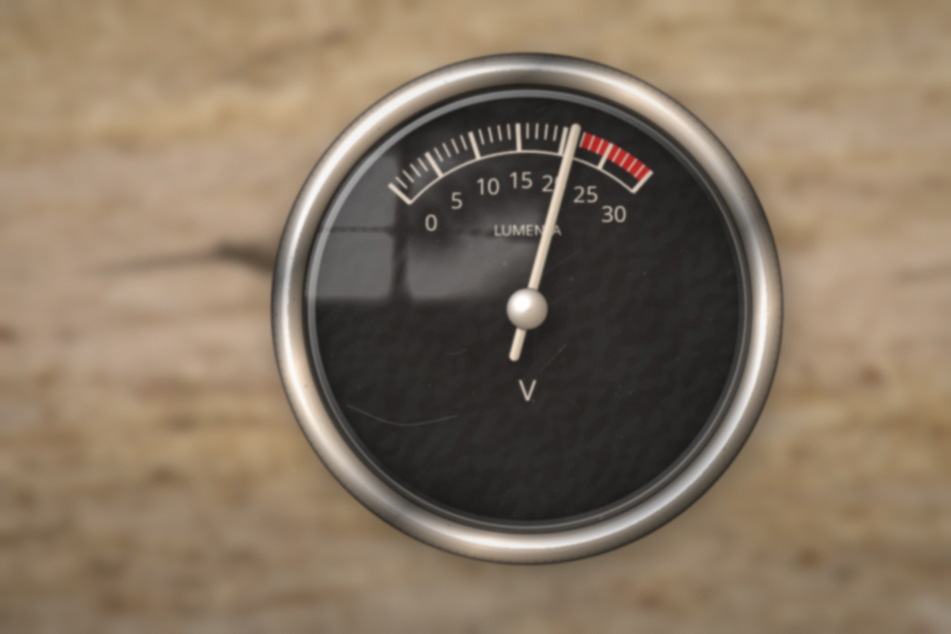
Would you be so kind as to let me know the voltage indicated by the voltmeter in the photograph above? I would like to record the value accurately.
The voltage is 21 V
